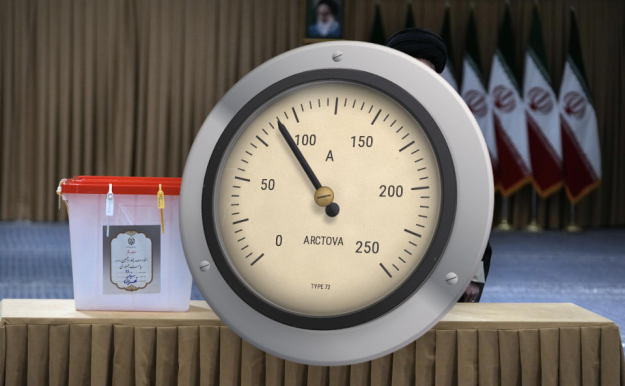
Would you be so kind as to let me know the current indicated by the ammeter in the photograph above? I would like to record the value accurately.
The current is 90 A
